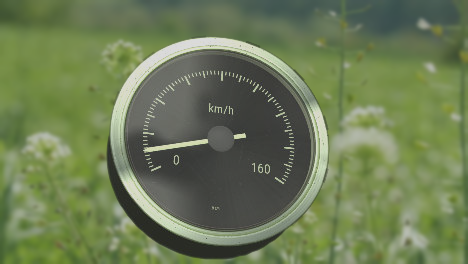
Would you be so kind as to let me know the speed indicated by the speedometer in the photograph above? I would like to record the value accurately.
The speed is 10 km/h
